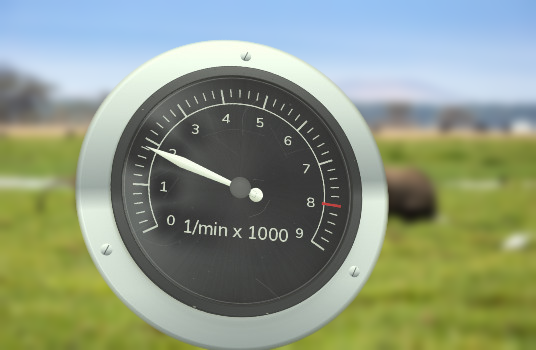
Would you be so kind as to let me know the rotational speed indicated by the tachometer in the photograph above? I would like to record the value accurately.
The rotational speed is 1800 rpm
